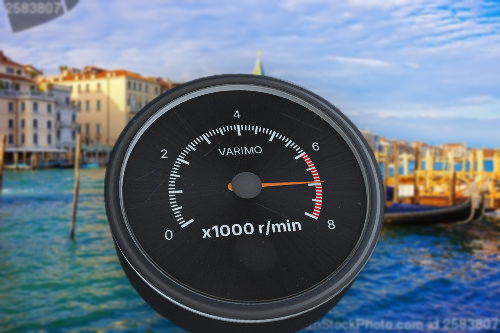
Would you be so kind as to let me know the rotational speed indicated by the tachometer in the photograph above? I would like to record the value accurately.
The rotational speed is 7000 rpm
